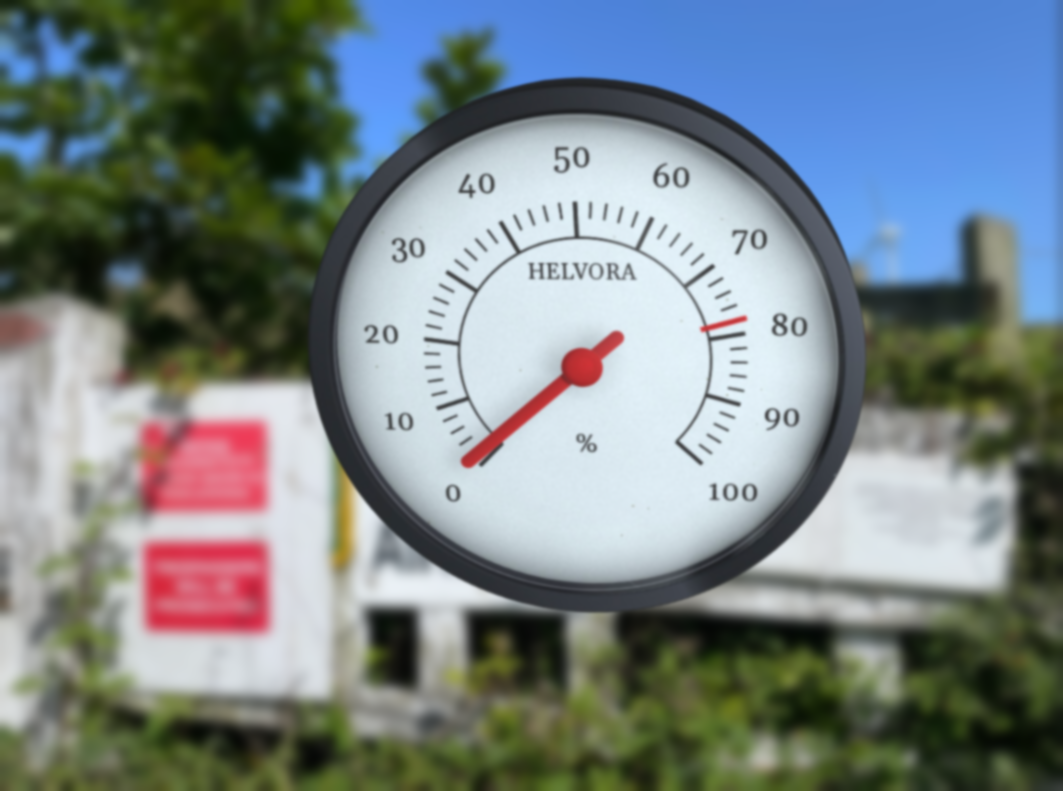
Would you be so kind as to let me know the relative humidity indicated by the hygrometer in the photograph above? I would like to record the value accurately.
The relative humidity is 2 %
